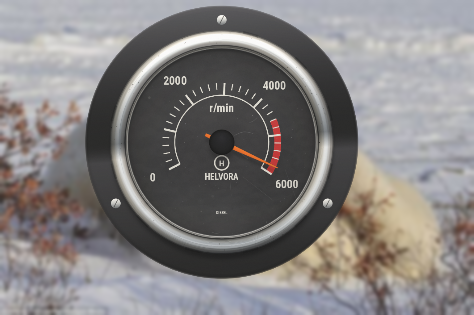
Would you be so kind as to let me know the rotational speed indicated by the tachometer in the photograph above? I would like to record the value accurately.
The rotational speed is 5800 rpm
